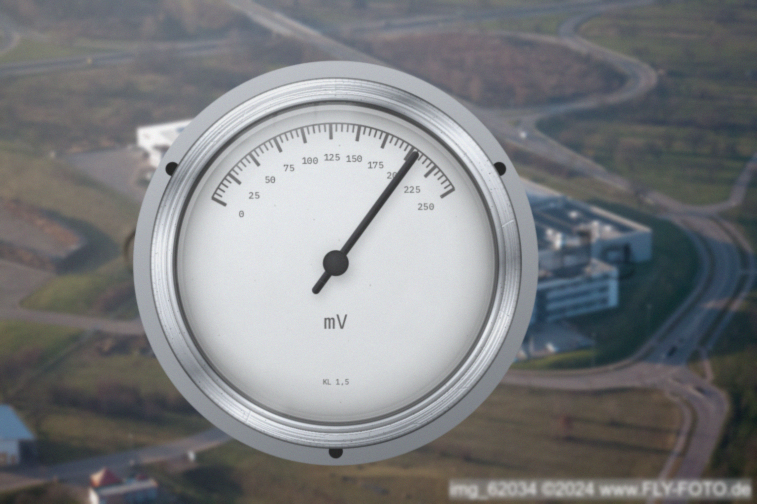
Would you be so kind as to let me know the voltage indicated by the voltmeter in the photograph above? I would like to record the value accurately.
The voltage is 205 mV
